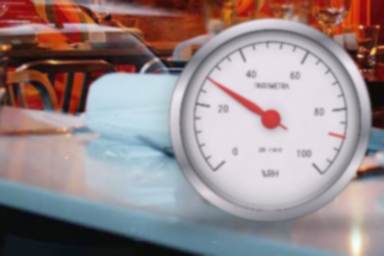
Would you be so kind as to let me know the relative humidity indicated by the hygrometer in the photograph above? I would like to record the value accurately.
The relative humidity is 28 %
